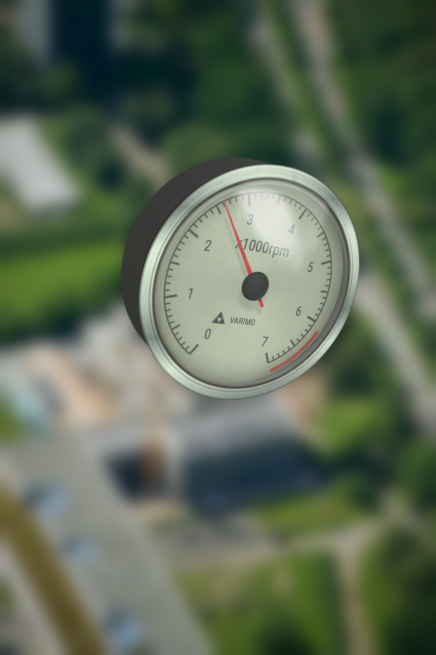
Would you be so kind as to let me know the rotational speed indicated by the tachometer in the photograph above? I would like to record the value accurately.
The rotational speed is 2600 rpm
